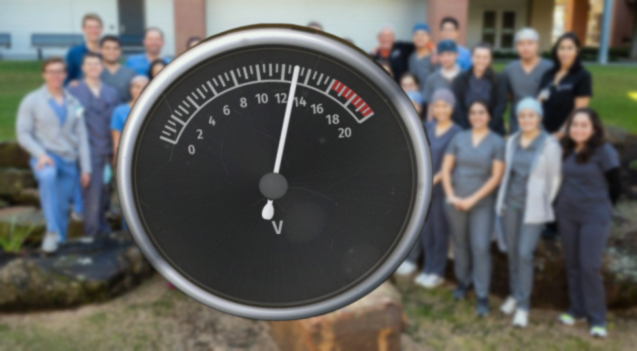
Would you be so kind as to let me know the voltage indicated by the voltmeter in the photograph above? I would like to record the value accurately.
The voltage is 13 V
